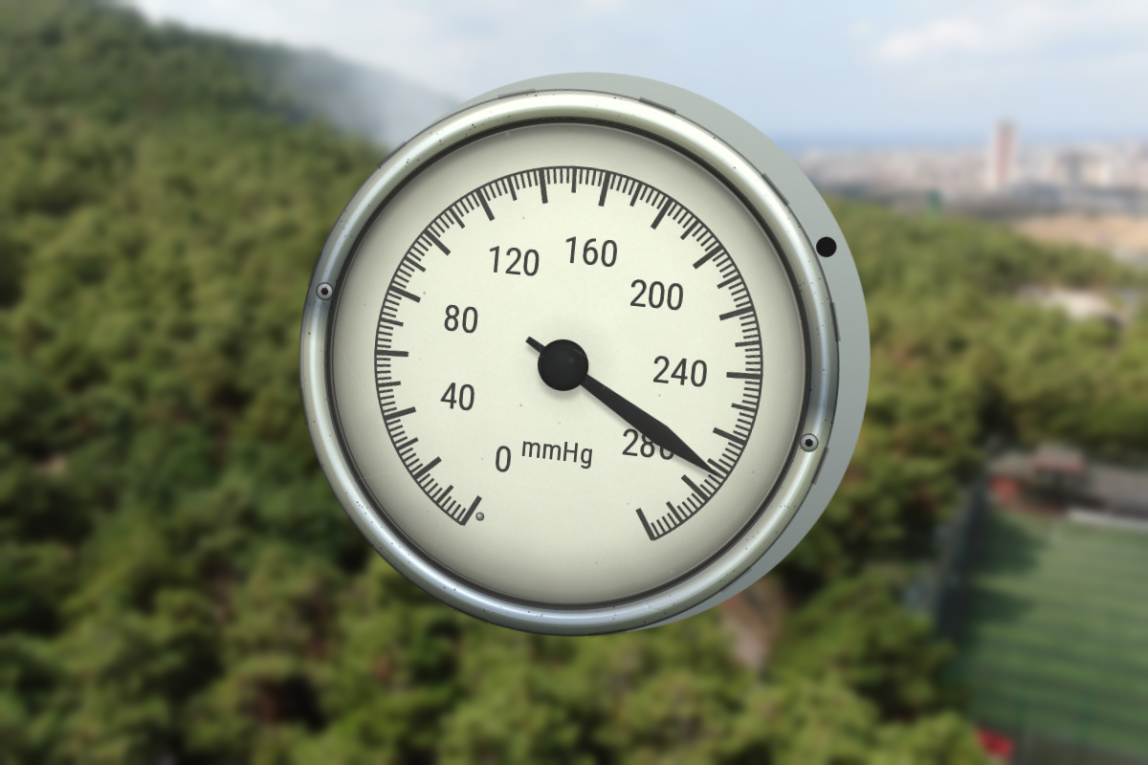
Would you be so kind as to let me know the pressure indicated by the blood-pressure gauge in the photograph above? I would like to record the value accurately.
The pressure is 272 mmHg
